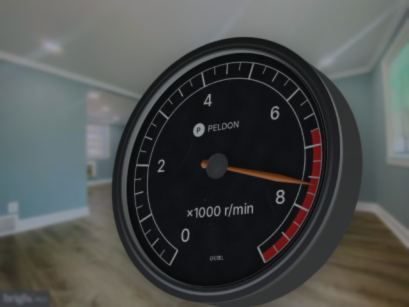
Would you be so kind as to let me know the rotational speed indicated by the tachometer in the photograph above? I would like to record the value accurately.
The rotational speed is 7625 rpm
